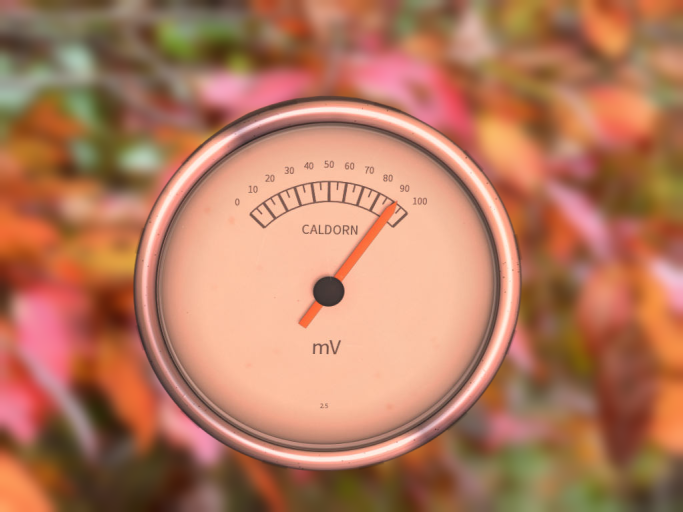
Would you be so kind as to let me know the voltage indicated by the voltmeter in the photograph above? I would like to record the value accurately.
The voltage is 90 mV
